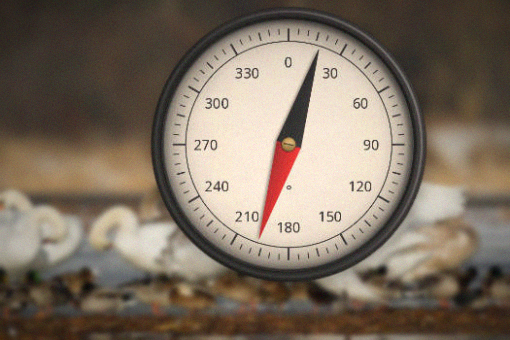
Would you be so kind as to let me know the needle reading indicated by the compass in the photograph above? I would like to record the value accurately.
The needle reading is 197.5 °
